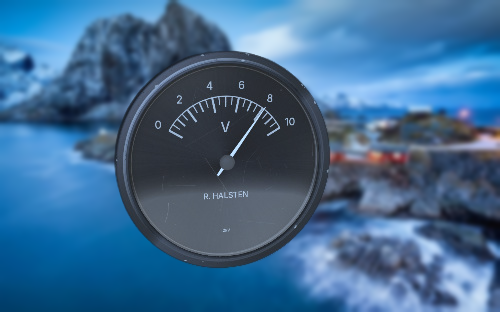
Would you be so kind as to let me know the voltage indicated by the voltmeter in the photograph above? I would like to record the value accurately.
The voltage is 8 V
